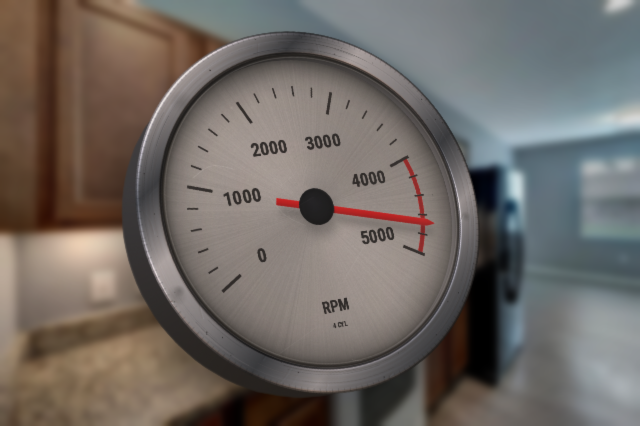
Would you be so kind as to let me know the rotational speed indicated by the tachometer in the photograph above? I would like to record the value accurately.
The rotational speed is 4700 rpm
